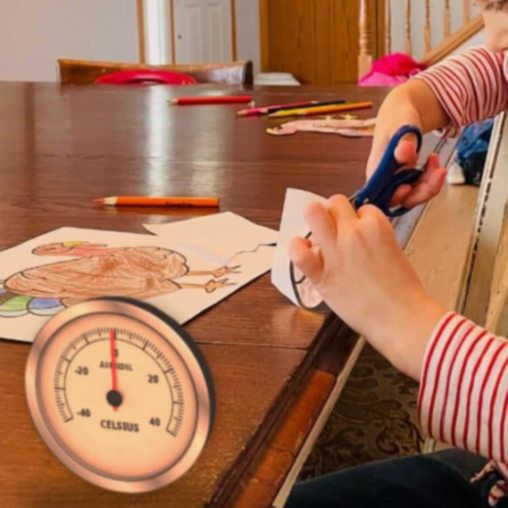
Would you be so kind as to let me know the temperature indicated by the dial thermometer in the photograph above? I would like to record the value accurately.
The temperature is 0 °C
